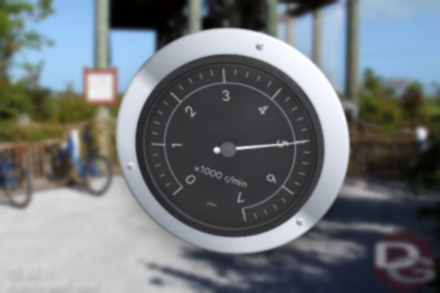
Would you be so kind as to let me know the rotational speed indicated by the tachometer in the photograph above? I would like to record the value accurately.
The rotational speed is 5000 rpm
